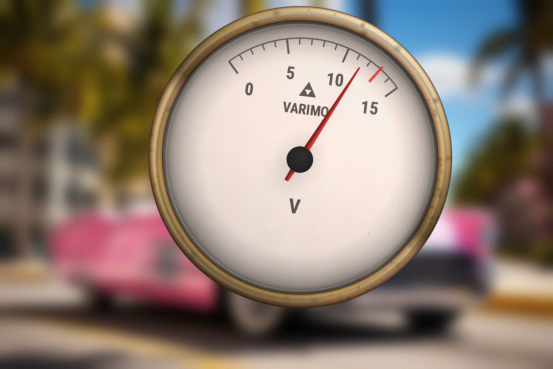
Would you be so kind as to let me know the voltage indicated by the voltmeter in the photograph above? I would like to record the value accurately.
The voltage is 11.5 V
